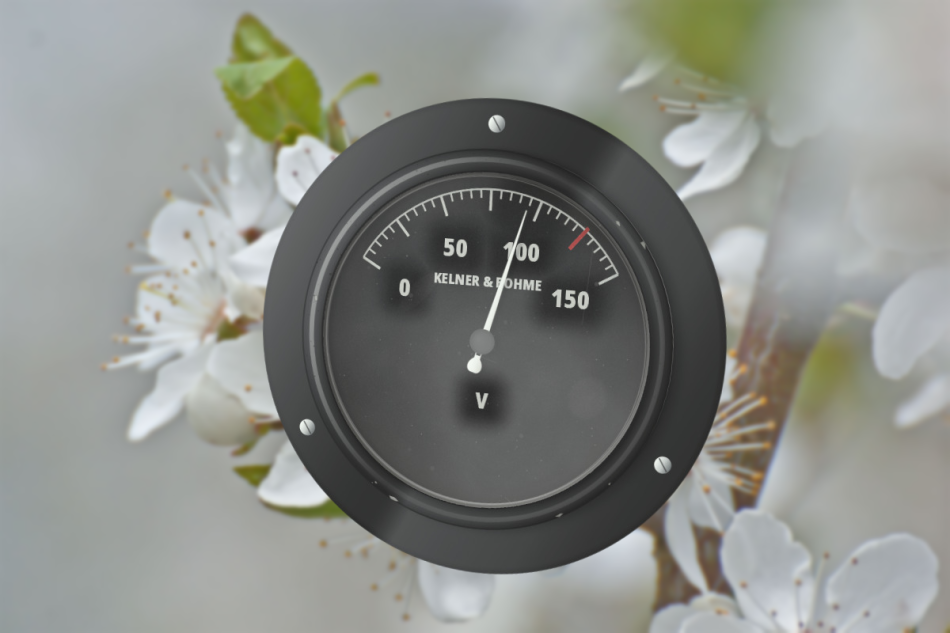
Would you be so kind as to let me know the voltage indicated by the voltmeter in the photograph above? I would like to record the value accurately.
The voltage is 95 V
